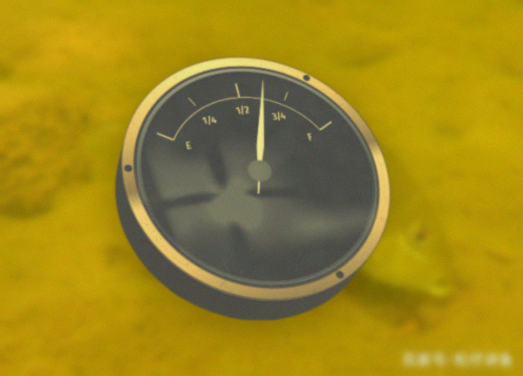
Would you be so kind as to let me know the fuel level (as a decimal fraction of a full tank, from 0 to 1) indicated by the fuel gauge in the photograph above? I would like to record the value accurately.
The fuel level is 0.625
